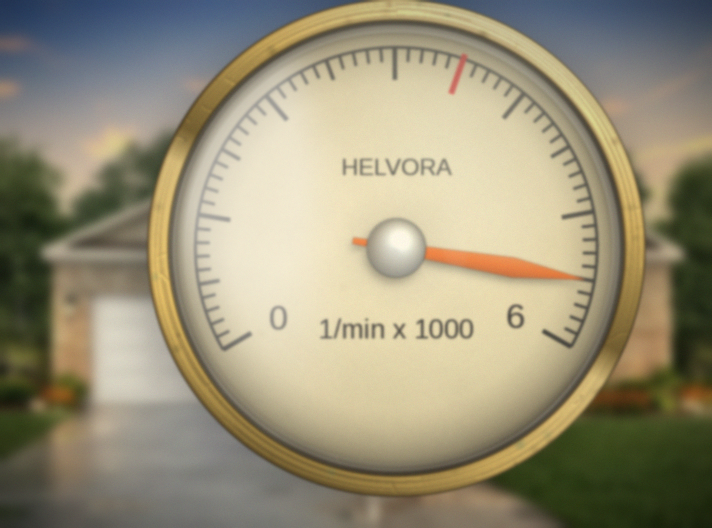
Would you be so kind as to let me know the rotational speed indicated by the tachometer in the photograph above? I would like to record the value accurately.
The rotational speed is 5500 rpm
